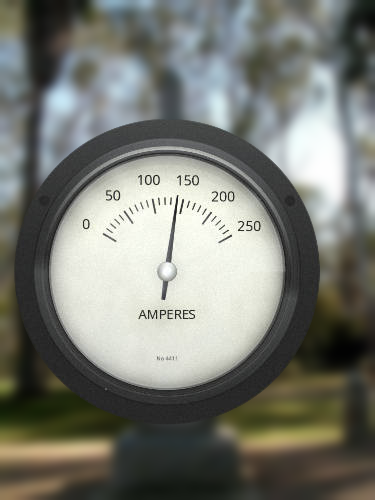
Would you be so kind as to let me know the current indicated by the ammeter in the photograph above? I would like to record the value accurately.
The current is 140 A
